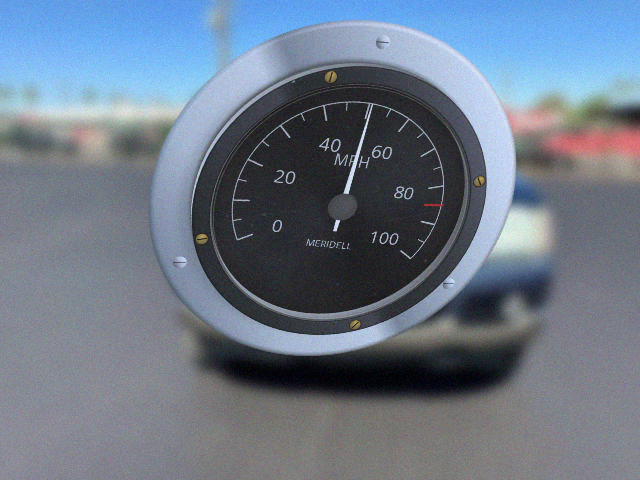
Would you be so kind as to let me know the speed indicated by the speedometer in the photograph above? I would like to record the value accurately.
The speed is 50 mph
